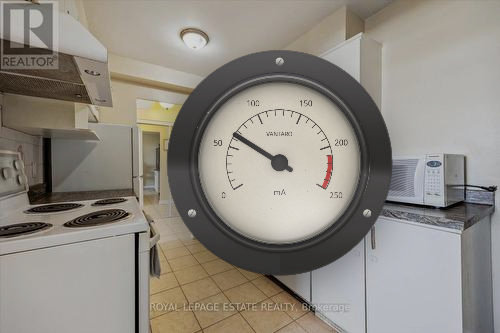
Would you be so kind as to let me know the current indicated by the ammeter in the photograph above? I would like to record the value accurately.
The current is 65 mA
